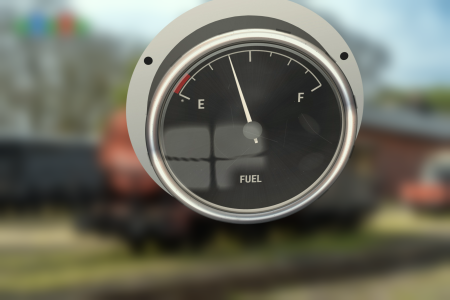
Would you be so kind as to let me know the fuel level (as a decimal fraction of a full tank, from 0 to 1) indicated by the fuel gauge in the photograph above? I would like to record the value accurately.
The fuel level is 0.375
